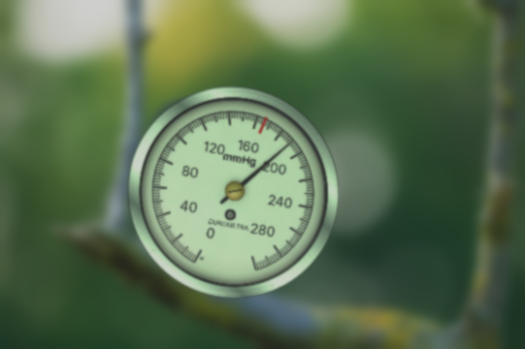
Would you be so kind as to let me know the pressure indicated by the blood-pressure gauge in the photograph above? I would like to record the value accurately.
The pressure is 190 mmHg
